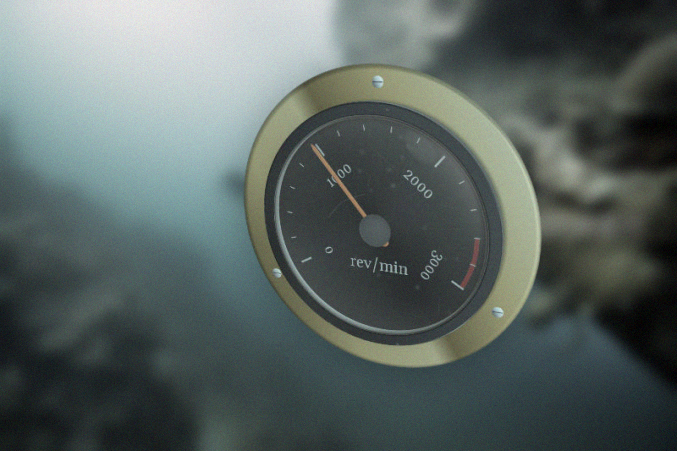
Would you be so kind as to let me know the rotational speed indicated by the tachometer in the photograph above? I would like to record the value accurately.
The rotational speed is 1000 rpm
